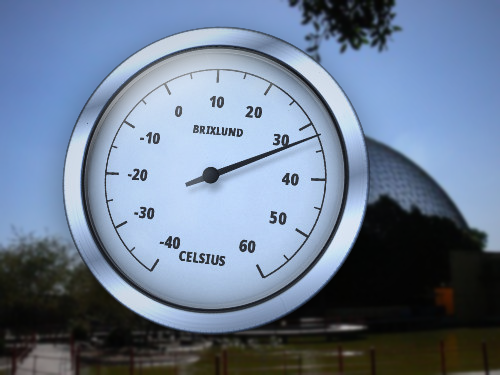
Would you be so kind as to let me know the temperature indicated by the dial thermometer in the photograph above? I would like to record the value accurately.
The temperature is 32.5 °C
